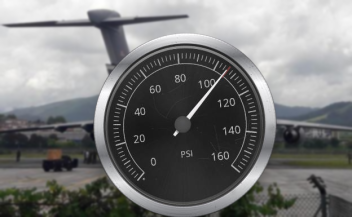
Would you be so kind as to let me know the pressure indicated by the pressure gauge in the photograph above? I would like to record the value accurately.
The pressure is 106 psi
